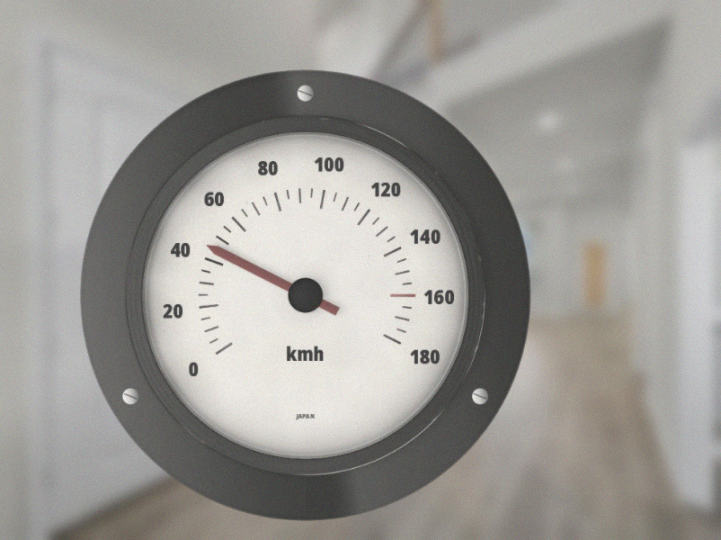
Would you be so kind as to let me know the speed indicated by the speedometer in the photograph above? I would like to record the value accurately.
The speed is 45 km/h
